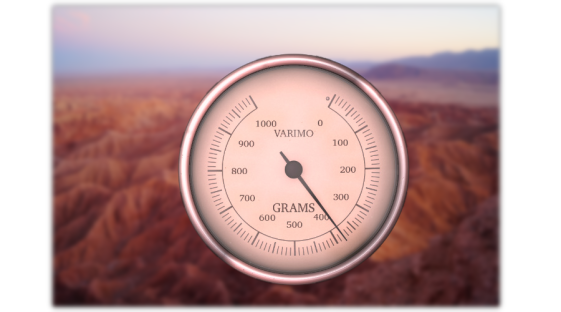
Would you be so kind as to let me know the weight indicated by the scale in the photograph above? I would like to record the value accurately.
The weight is 380 g
